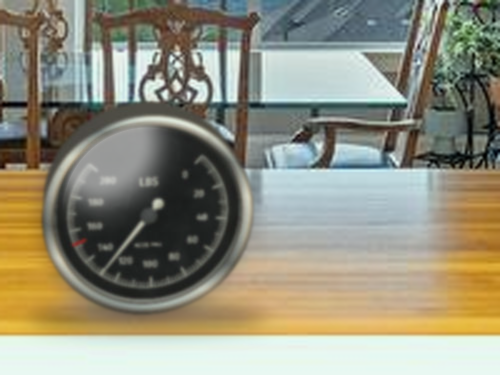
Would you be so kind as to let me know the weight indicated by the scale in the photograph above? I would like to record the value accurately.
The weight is 130 lb
